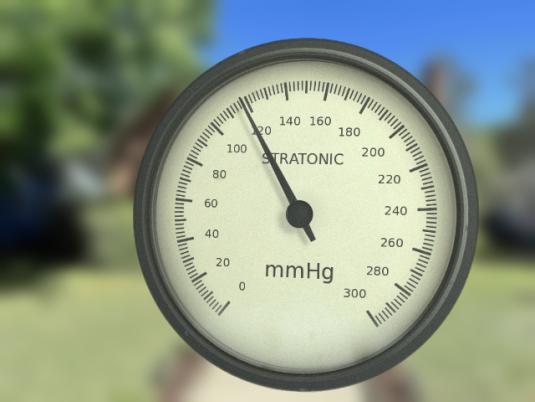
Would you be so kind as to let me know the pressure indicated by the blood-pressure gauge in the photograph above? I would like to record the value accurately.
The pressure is 118 mmHg
